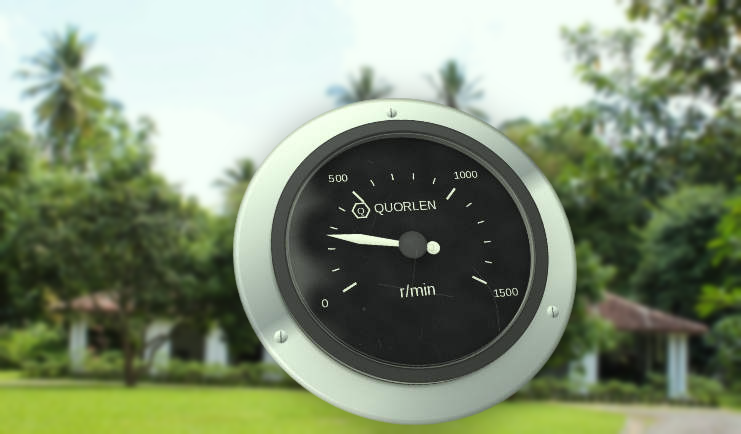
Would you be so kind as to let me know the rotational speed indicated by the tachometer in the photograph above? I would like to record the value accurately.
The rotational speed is 250 rpm
